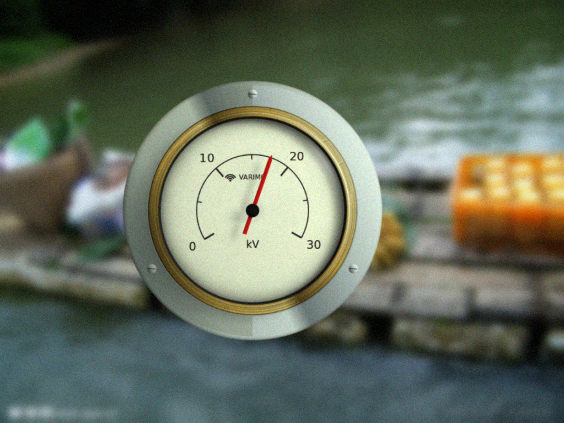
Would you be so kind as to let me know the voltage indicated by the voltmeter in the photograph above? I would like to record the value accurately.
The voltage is 17.5 kV
